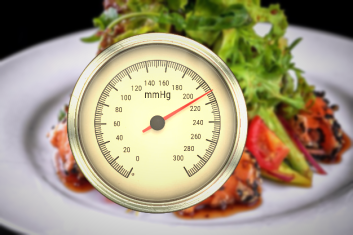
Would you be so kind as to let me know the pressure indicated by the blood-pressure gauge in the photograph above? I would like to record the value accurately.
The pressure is 210 mmHg
